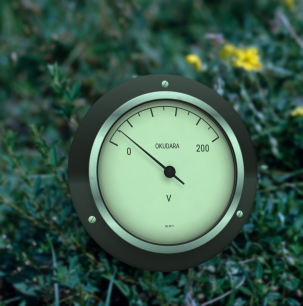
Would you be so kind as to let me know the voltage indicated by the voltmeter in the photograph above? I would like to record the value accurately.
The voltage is 20 V
